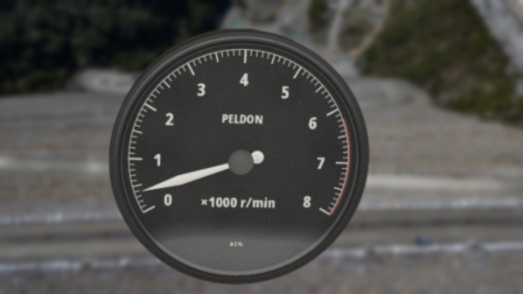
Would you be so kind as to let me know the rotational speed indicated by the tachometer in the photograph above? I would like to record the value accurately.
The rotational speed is 400 rpm
